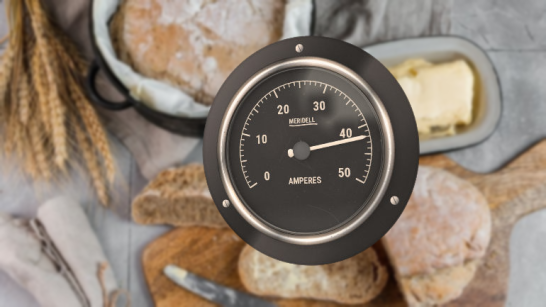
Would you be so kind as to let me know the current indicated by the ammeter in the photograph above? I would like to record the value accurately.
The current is 42 A
